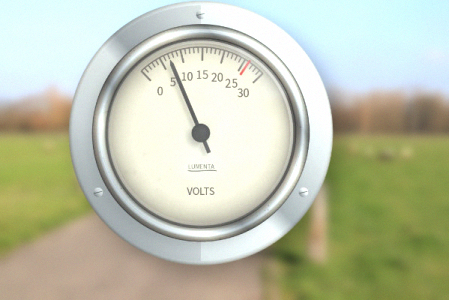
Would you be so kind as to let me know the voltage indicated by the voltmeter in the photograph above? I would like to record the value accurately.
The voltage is 7 V
